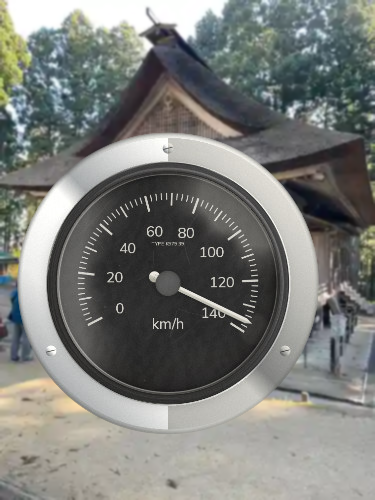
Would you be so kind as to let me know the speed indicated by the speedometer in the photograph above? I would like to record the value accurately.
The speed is 136 km/h
